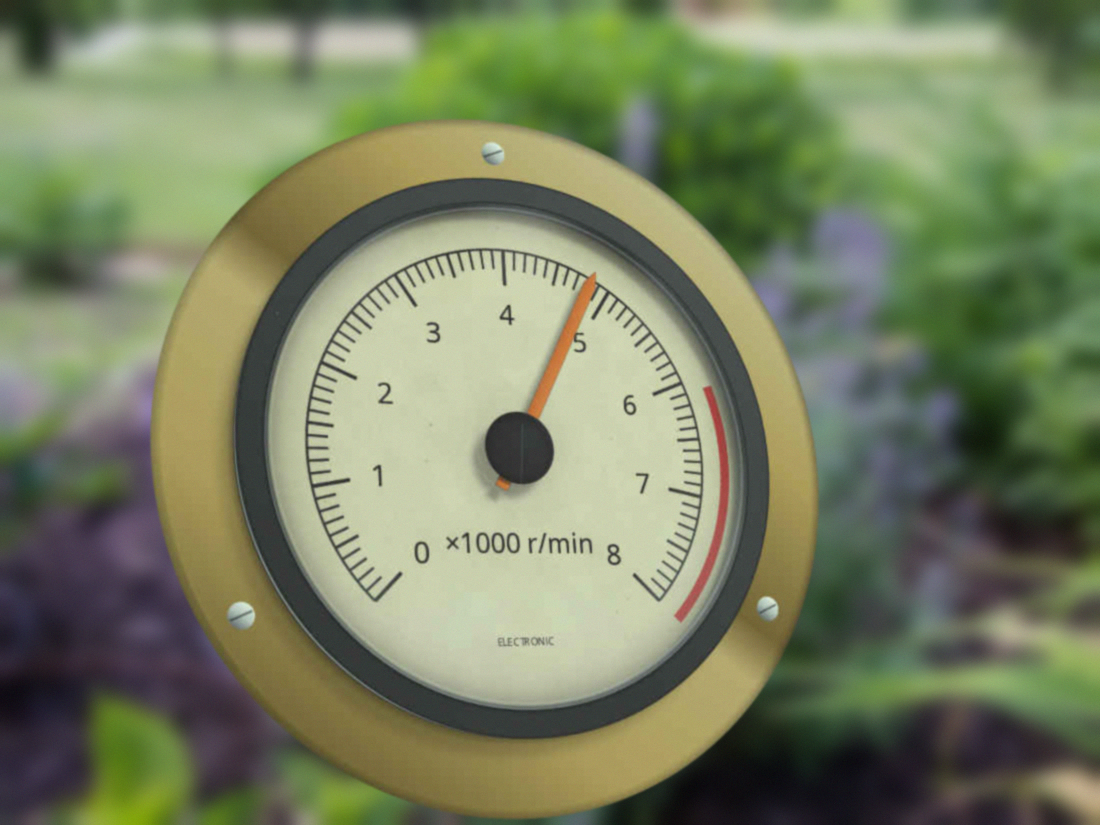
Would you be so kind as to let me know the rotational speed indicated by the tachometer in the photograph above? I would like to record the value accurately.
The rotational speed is 4800 rpm
